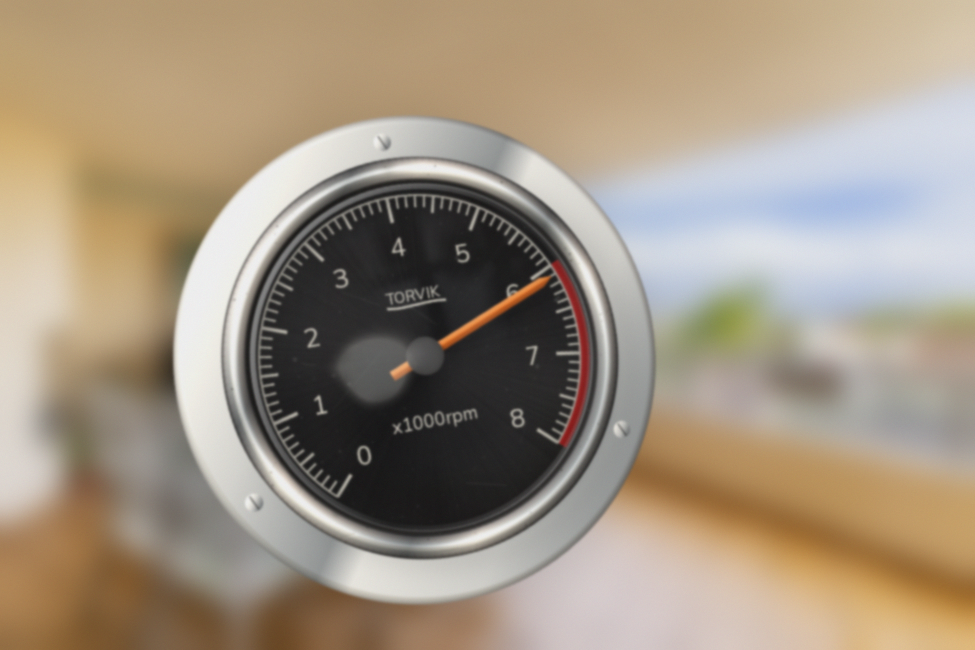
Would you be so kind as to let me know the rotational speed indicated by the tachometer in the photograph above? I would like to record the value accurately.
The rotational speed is 6100 rpm
